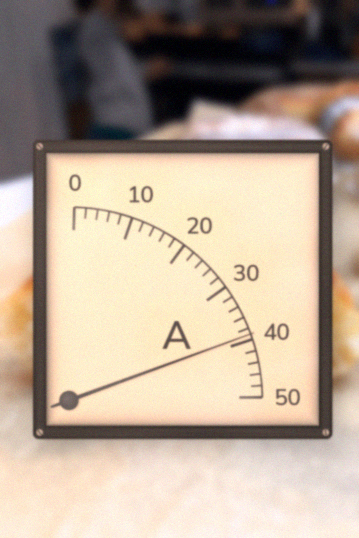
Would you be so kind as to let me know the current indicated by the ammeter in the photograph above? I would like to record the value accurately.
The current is 39 A
